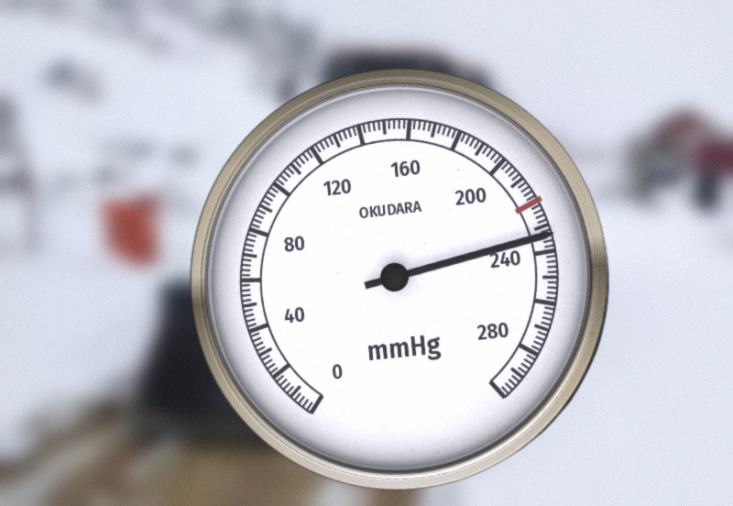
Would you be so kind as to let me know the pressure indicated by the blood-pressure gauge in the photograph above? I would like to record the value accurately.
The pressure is 234 mmHg
